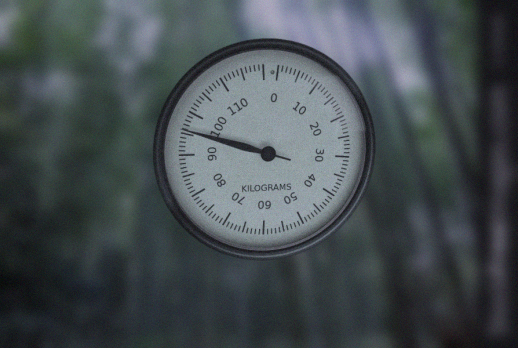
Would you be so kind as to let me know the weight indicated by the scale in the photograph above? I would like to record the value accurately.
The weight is 96 kg
